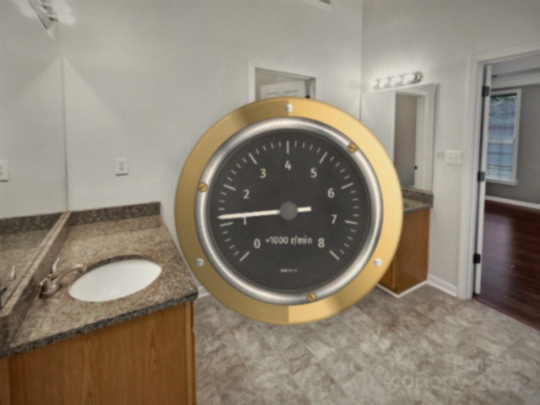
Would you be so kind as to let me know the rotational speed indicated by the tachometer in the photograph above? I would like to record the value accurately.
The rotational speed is 1200 rpm
